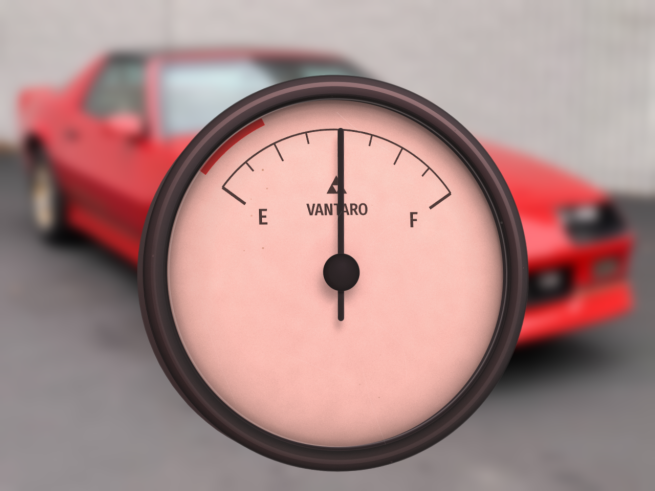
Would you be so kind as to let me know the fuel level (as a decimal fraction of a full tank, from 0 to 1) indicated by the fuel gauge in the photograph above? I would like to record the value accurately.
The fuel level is 0.5
